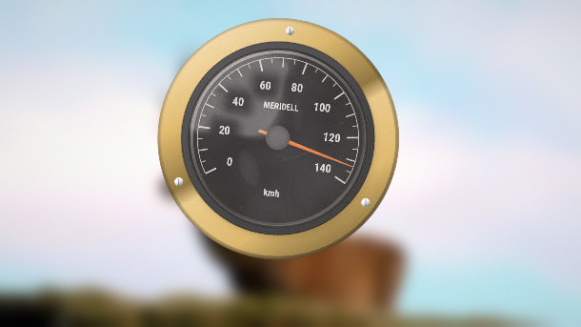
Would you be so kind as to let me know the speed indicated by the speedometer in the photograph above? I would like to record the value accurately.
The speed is 132.5 km/h
